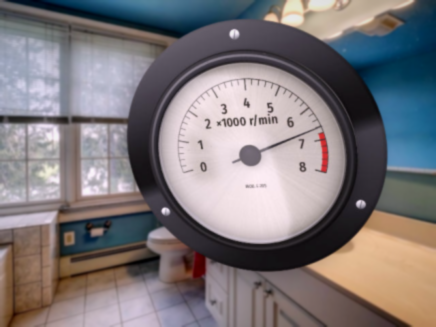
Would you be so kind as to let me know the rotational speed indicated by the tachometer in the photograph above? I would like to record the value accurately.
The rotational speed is 6600 rpm
